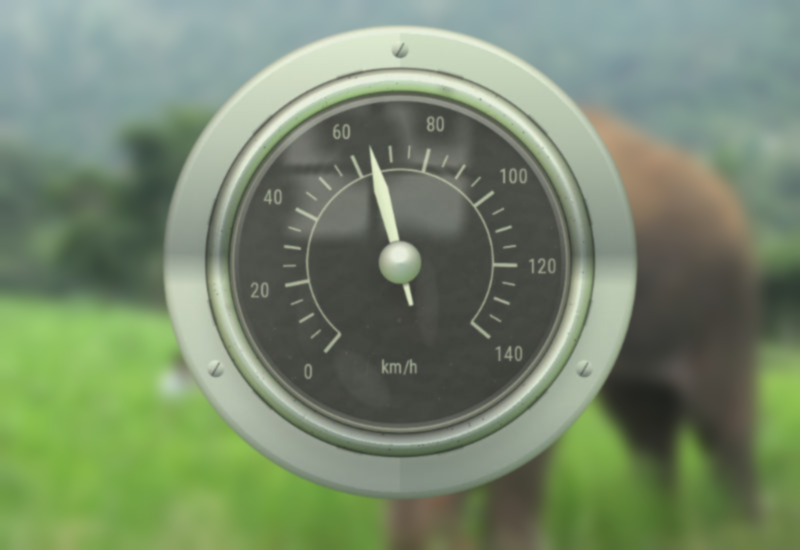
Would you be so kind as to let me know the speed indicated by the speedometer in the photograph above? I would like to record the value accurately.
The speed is 65 km/h
